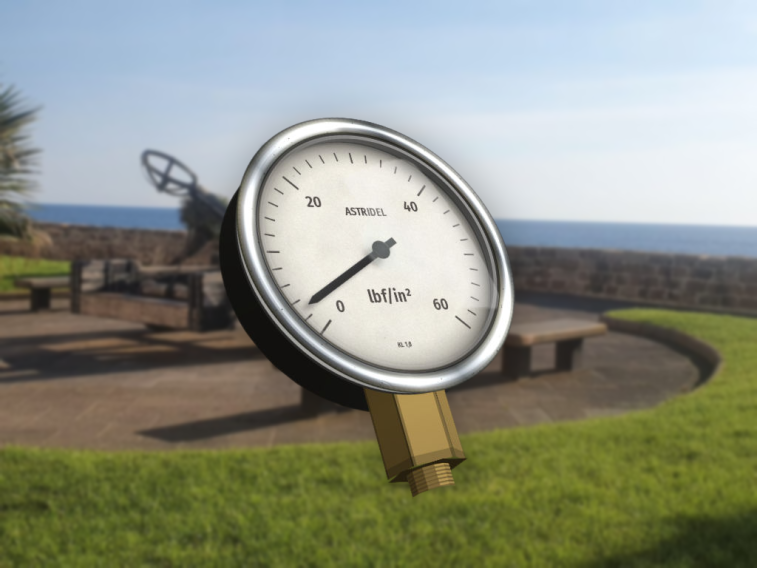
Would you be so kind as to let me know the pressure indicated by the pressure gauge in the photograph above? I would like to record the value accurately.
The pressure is 3 psi
